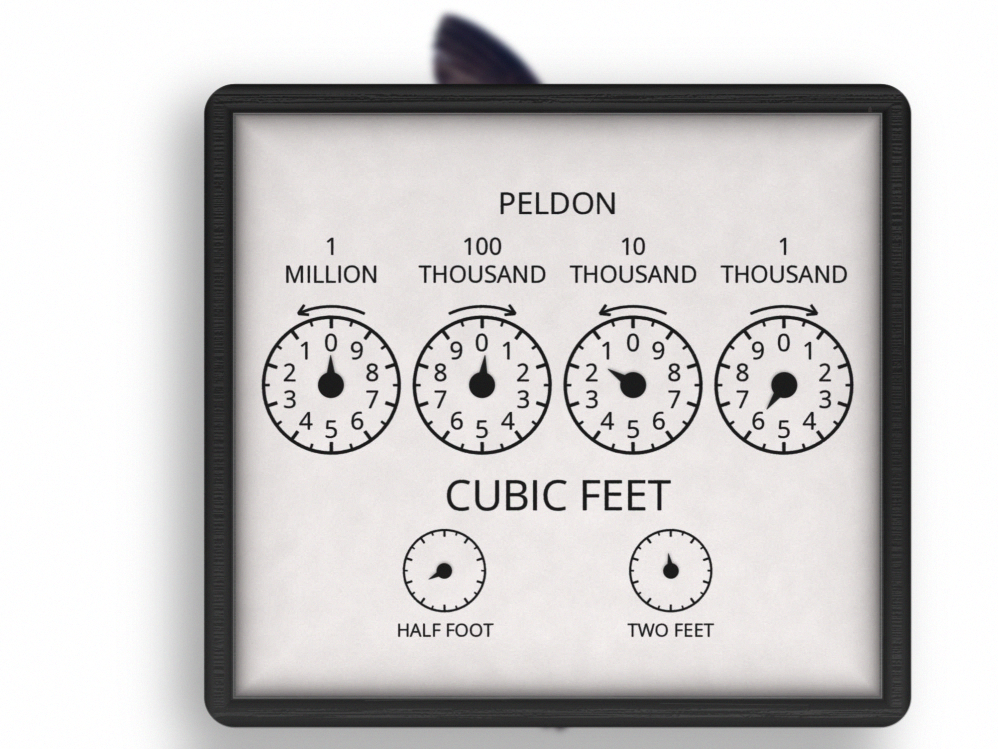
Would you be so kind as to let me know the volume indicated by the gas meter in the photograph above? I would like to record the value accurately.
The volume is 1600 ft³
